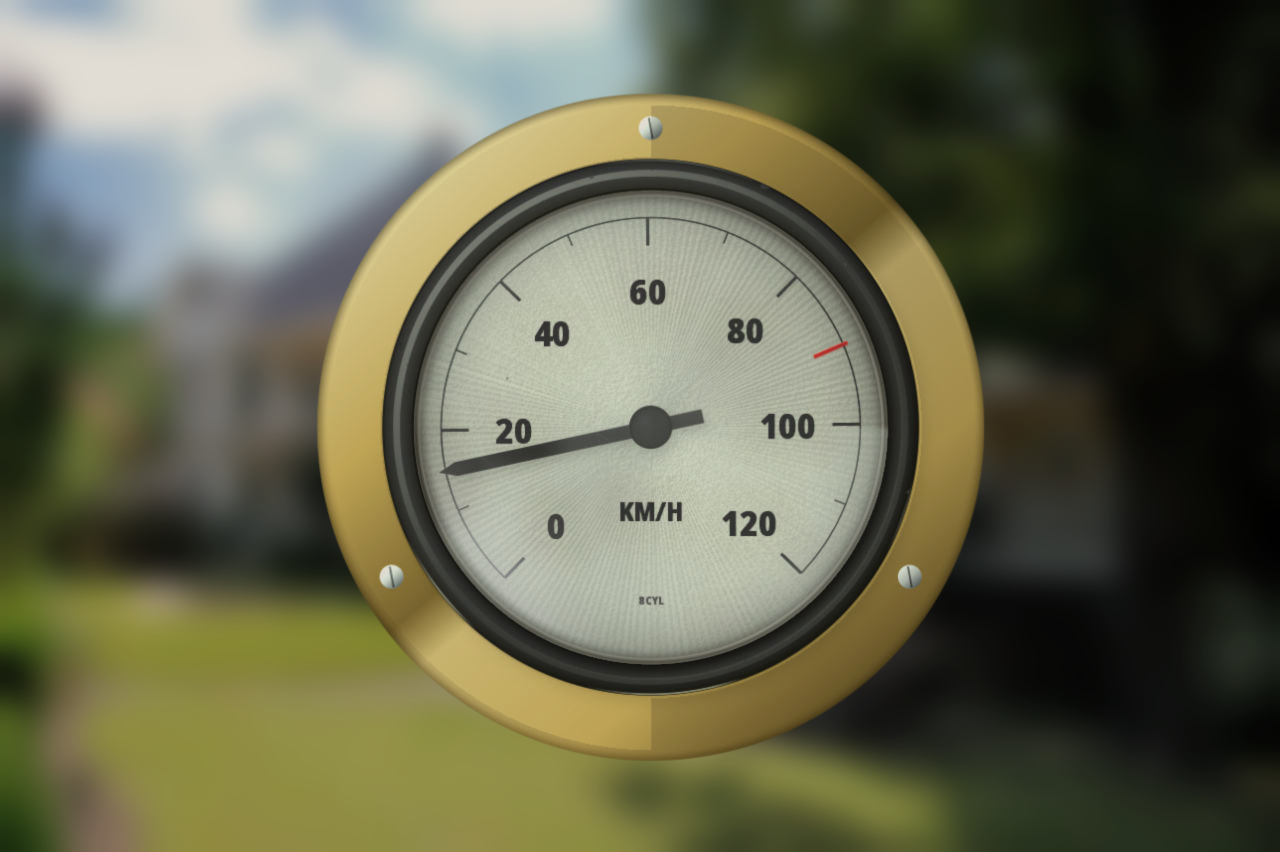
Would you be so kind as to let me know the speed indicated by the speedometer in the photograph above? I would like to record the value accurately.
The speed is 15 km/h
